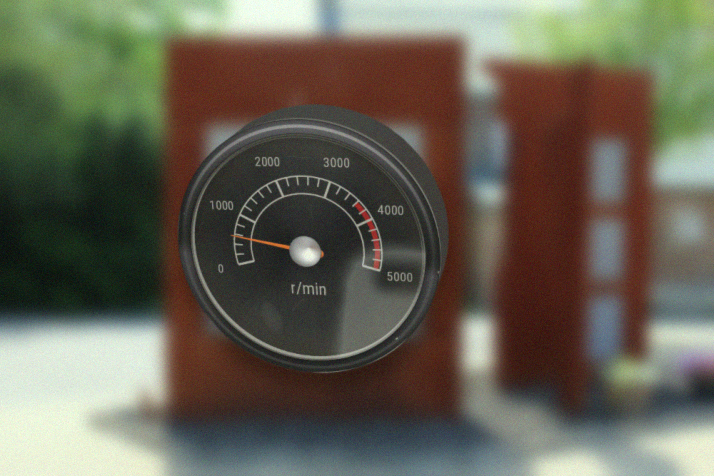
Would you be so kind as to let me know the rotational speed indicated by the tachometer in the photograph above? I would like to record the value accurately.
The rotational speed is 600 rpm
